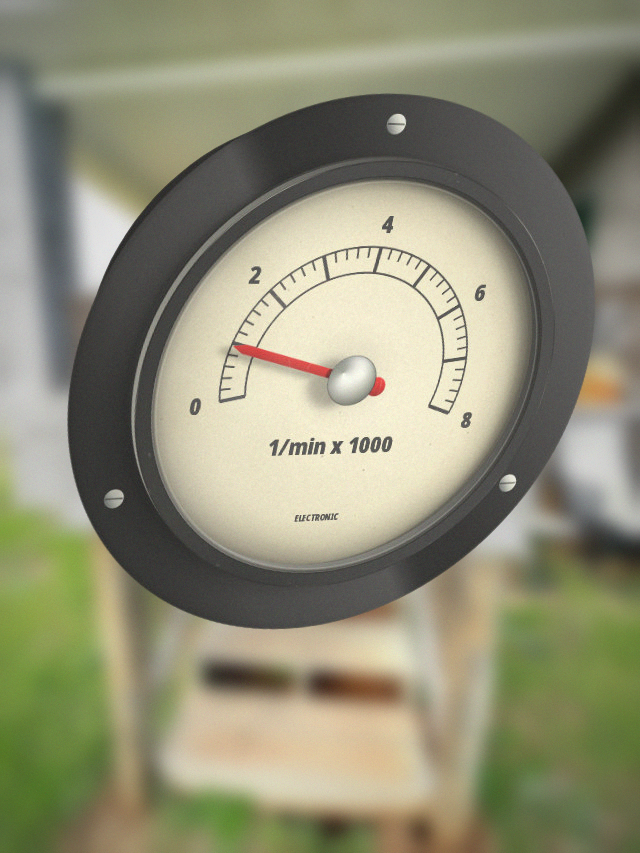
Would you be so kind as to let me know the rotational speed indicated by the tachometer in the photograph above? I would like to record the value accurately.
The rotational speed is 1000 rpm
